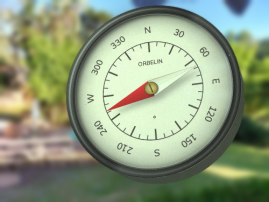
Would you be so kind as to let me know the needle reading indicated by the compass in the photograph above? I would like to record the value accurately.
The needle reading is 250 °
